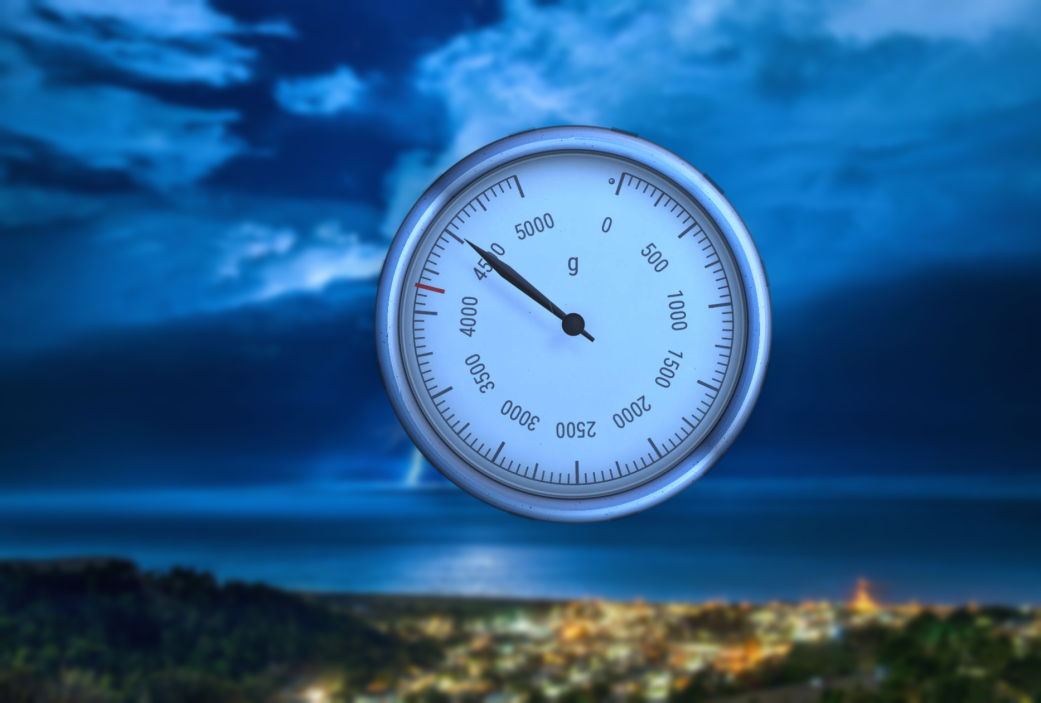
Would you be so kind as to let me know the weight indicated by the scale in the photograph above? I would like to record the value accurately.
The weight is 4525 g
